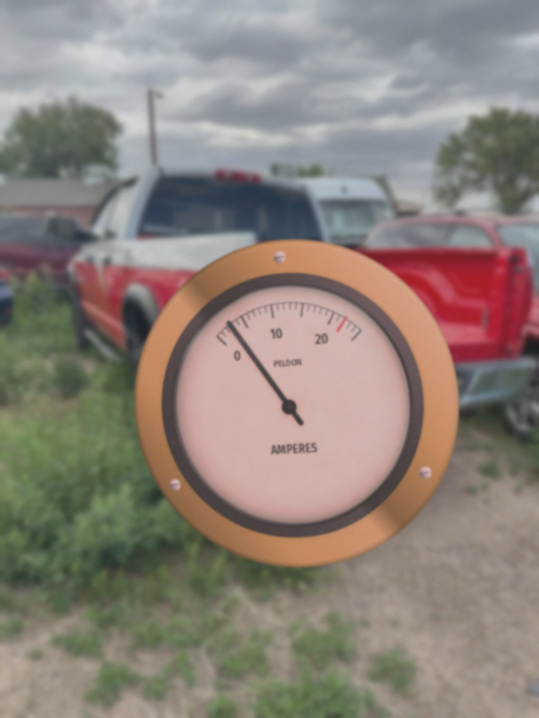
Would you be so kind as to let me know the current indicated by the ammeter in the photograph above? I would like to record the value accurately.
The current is 3 A
